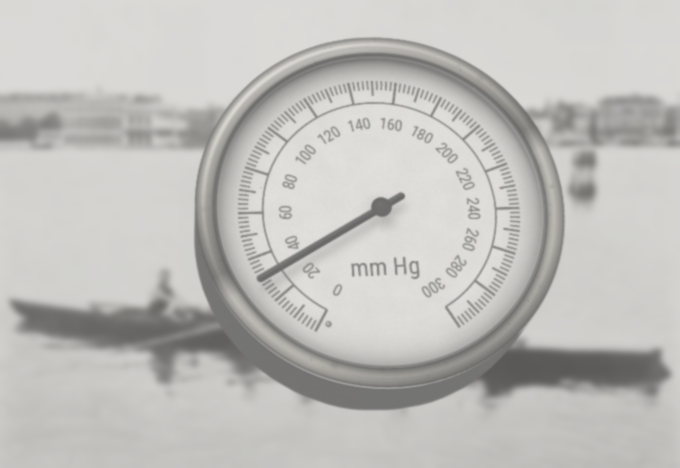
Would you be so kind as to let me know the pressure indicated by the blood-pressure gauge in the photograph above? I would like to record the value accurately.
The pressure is 30 mmHg
